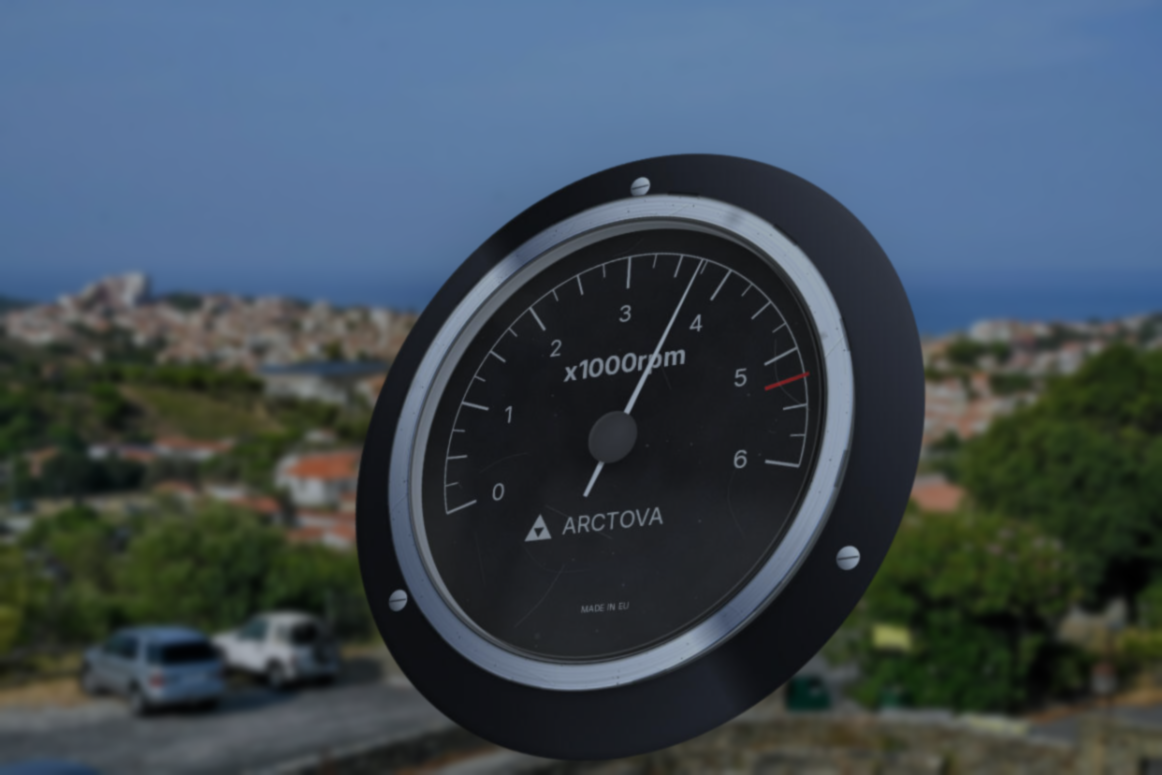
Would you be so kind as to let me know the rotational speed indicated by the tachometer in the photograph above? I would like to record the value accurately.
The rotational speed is 3750 rpm
